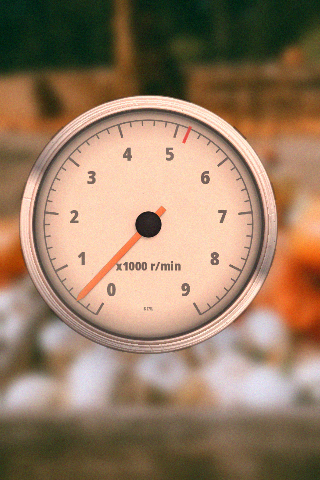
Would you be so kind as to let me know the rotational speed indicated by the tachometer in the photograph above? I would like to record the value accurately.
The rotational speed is 400 rpm
